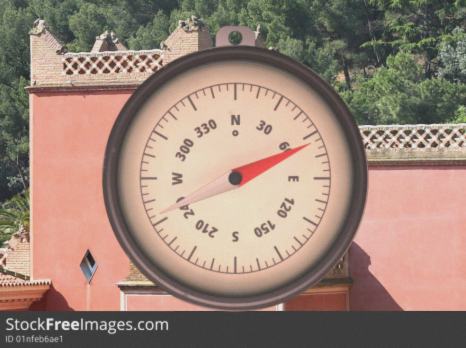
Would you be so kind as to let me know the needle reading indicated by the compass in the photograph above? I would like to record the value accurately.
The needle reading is 65 °
